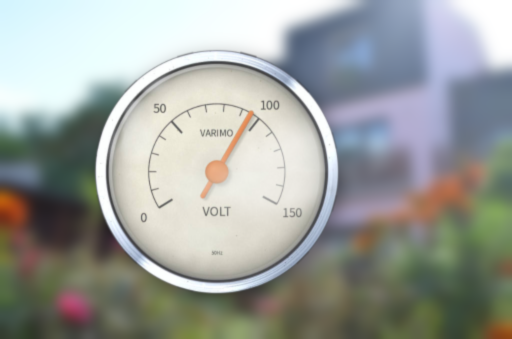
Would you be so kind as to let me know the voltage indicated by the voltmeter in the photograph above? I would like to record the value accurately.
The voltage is 95 V
